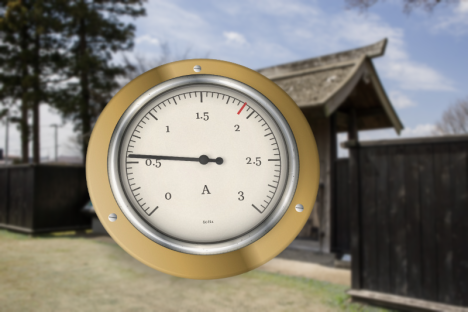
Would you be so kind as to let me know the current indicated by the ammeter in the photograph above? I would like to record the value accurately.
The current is 0.55 A
